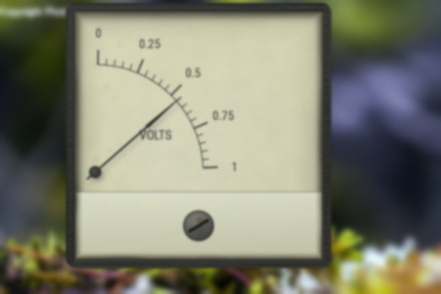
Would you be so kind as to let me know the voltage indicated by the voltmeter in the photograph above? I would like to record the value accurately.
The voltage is 0.55 V
